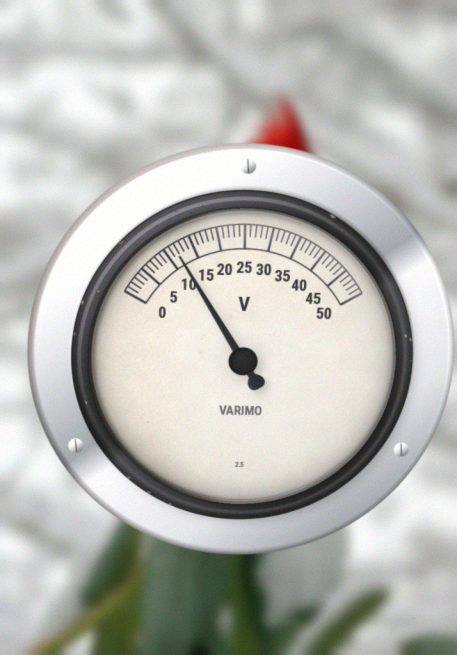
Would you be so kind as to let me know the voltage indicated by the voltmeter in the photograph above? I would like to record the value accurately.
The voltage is 12 V
